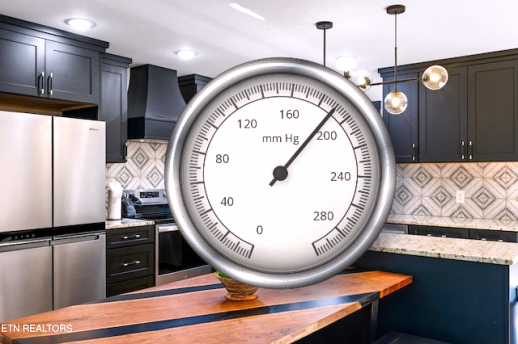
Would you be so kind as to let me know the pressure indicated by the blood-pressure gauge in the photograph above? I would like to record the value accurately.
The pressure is 190 mmHg
